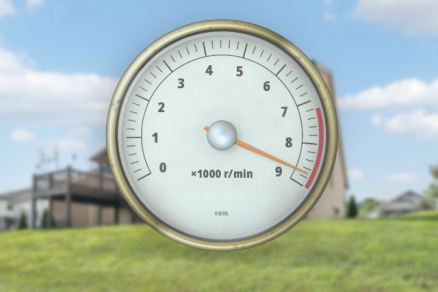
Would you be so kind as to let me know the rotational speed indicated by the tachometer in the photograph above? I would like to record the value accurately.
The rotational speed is 8700 rpm
